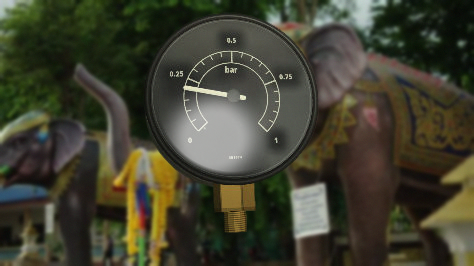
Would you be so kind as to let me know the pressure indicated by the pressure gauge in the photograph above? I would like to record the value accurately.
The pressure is 0.2 bar
